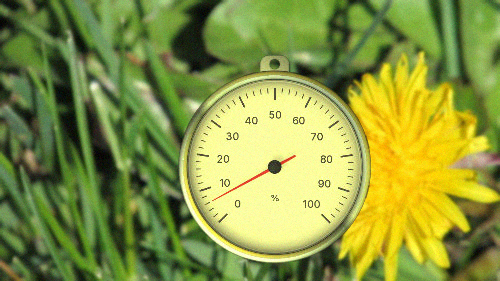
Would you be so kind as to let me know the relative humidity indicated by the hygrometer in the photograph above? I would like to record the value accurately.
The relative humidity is 6 %
